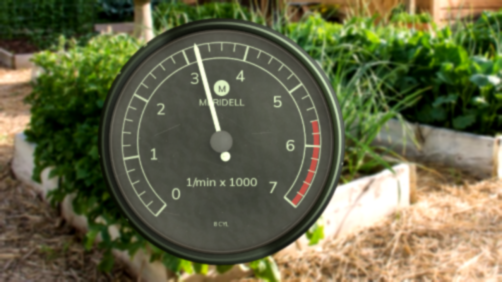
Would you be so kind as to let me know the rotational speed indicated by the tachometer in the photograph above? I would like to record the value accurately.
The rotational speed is 3200 rpm
